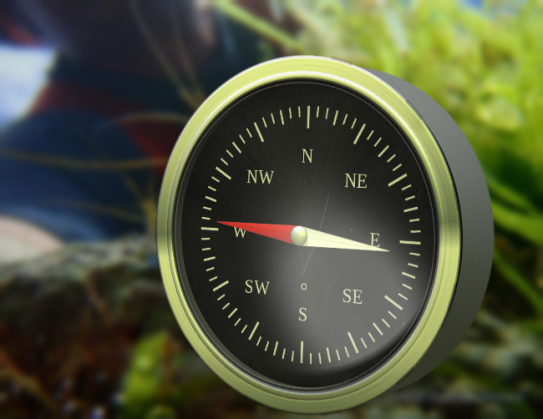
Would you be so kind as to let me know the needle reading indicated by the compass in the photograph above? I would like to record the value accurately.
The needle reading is 275 °
